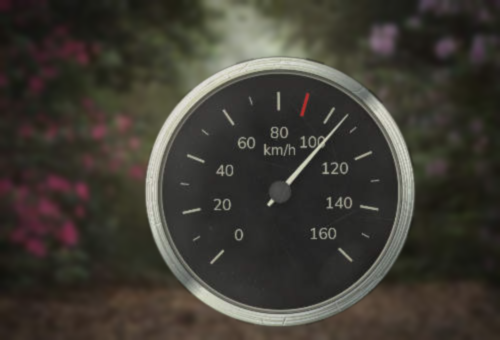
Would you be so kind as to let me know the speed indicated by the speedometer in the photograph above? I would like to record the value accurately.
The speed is 105 km/h
